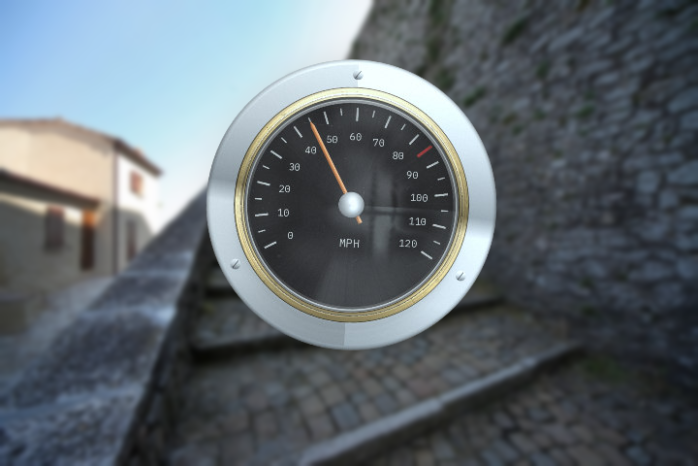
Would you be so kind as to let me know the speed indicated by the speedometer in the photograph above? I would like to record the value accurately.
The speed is 45 mph
